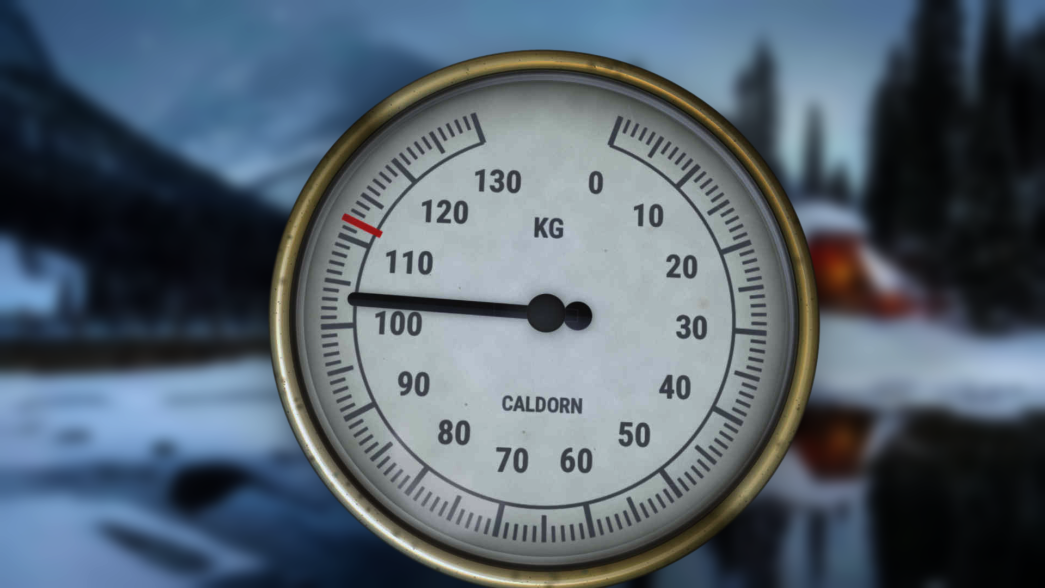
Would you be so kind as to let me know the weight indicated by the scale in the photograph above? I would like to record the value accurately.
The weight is 103 kg
